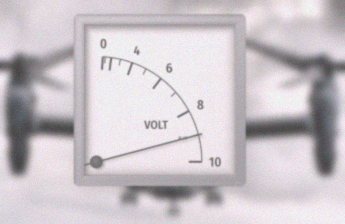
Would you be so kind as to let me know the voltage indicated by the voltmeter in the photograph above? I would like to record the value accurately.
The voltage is 9 V
